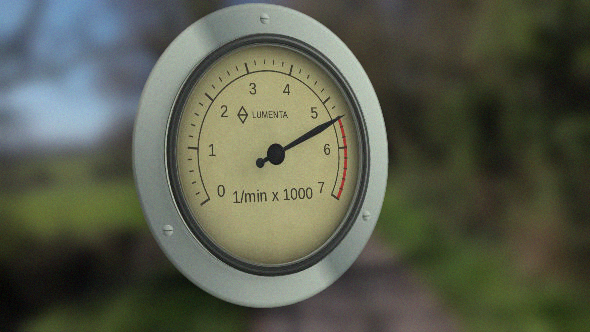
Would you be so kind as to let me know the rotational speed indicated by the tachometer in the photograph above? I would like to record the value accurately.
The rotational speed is 5400 rpm
